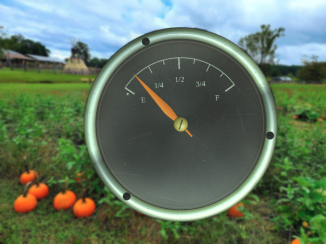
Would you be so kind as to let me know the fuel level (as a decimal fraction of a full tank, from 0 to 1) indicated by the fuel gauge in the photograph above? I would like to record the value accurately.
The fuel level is 0.125
